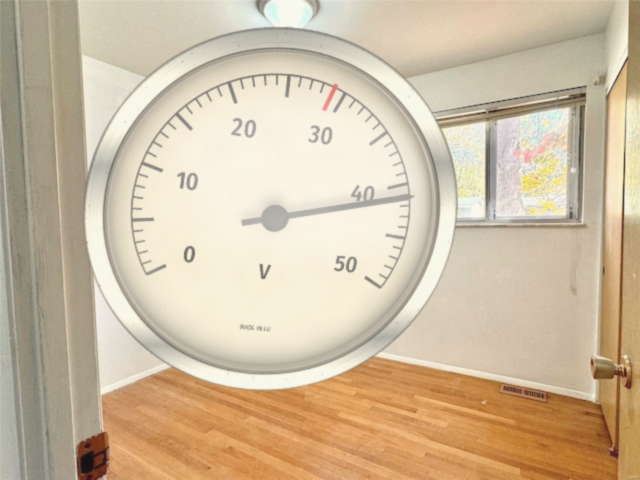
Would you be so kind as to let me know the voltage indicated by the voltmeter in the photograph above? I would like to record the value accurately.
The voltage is 41 V
